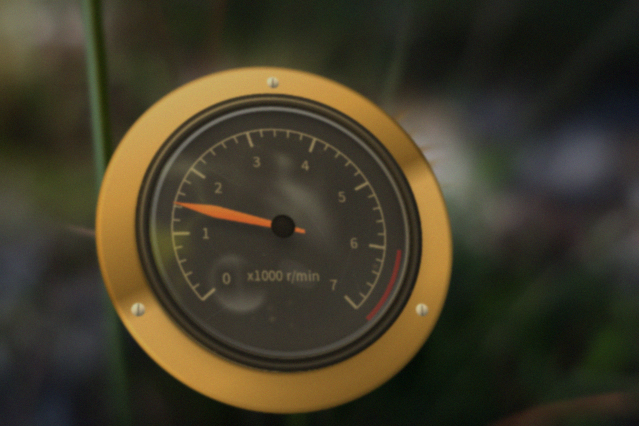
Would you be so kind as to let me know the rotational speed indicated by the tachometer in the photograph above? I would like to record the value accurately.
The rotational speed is 1400 rpm
